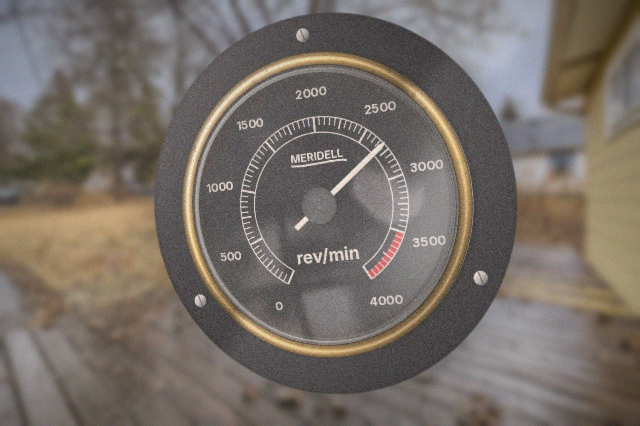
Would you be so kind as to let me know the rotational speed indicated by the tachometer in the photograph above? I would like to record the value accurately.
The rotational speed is 2700 rpm
